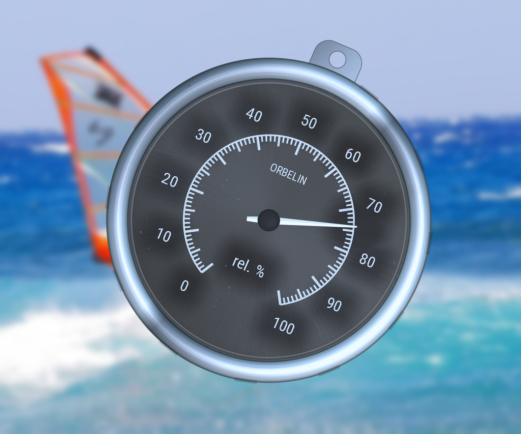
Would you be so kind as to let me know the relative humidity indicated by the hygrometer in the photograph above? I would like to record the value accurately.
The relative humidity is 74 %
